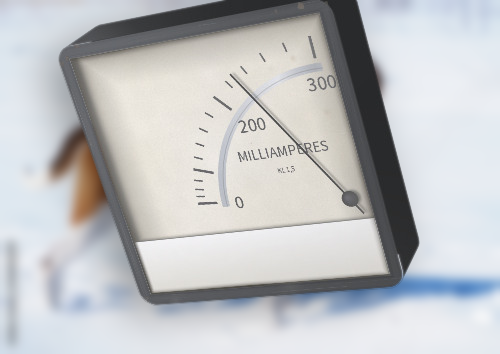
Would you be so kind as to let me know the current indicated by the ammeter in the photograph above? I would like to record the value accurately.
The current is 230 mA
